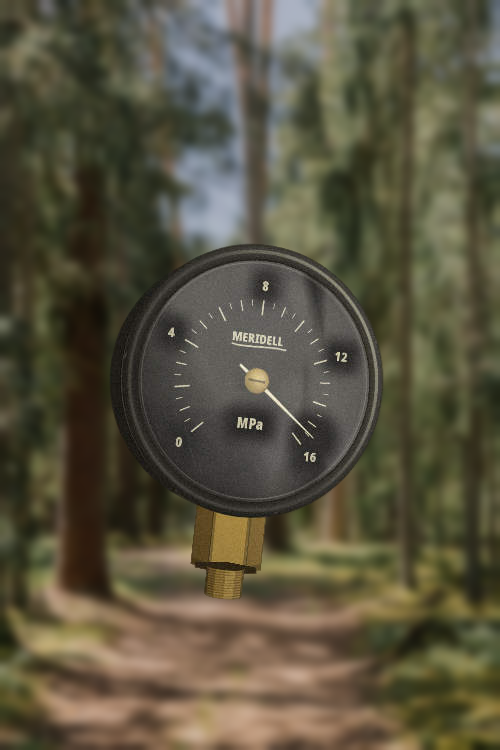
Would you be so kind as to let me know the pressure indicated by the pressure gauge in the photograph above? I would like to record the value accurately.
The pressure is 15.5 MPa
